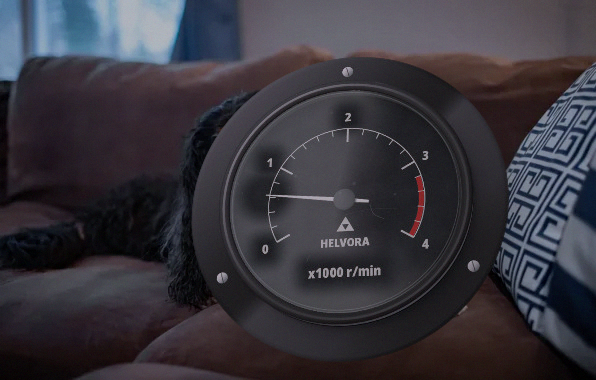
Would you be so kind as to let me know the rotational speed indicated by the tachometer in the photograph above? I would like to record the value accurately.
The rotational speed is 600 rpm
